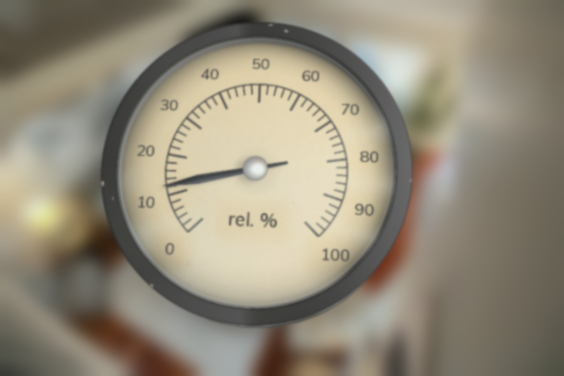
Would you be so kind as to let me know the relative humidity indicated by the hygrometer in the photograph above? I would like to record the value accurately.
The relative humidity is 12 %
